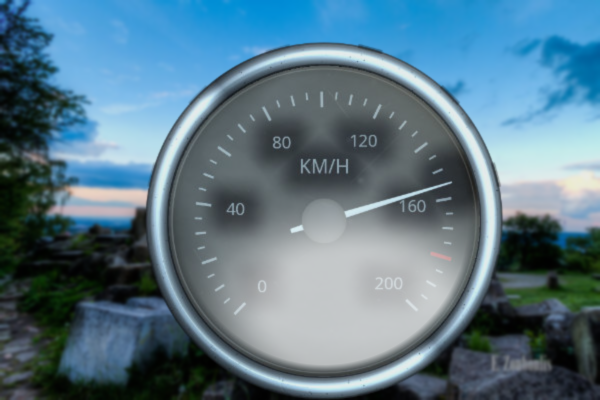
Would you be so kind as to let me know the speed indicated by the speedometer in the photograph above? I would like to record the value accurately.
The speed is 155 km/h
